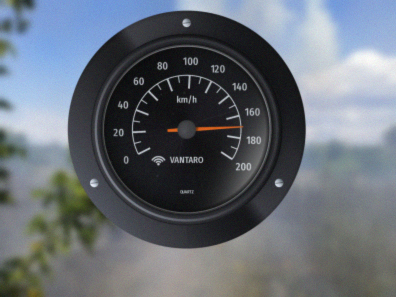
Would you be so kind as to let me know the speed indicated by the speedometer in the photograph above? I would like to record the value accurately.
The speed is 170 km/h
